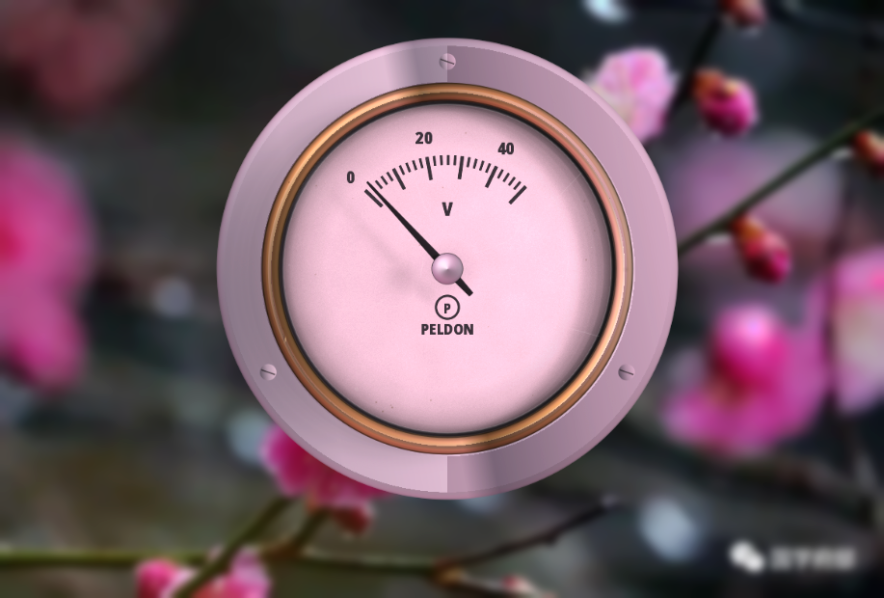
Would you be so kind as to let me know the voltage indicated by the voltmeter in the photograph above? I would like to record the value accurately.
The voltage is 2 V
